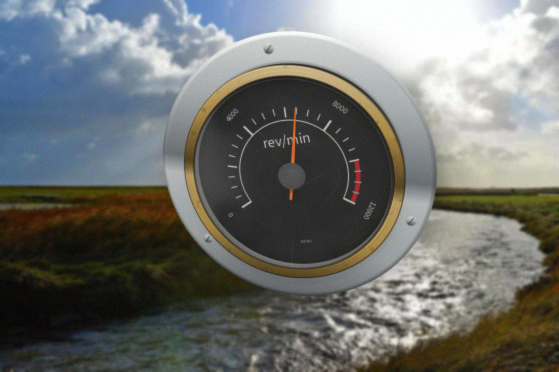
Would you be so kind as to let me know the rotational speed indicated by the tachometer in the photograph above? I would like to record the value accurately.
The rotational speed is 6500 rpm
